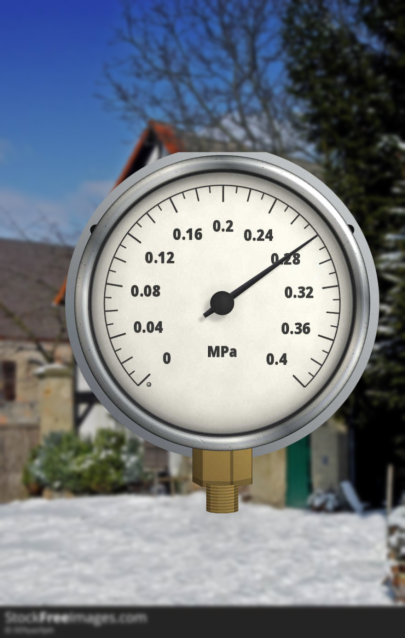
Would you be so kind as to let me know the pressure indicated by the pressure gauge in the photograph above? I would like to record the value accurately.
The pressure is 0.28 MPa
